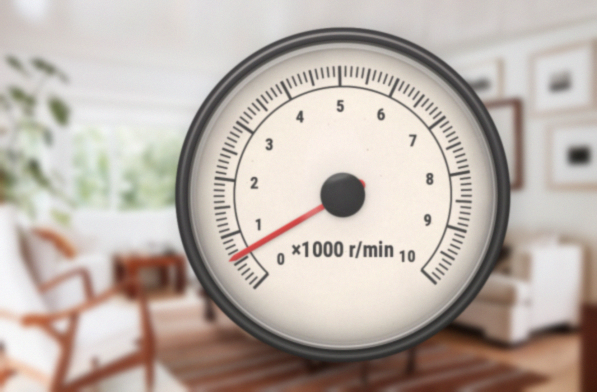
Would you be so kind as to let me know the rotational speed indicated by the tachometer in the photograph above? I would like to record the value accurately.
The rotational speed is 600 rpm
